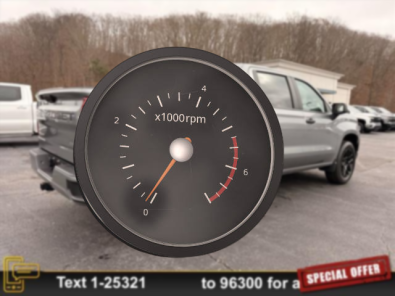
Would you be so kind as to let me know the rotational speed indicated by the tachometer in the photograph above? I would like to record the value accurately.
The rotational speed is 125 rpm
